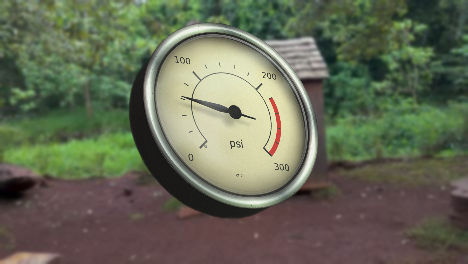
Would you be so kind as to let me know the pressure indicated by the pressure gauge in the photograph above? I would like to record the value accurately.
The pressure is 60 psi
